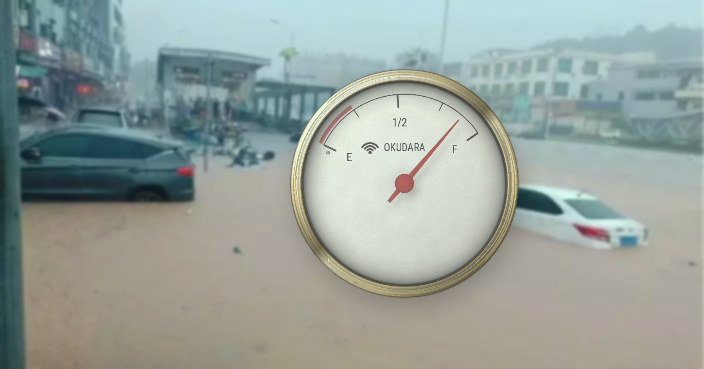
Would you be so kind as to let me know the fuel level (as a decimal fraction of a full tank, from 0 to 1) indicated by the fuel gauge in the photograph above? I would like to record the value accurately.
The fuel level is 0.875
